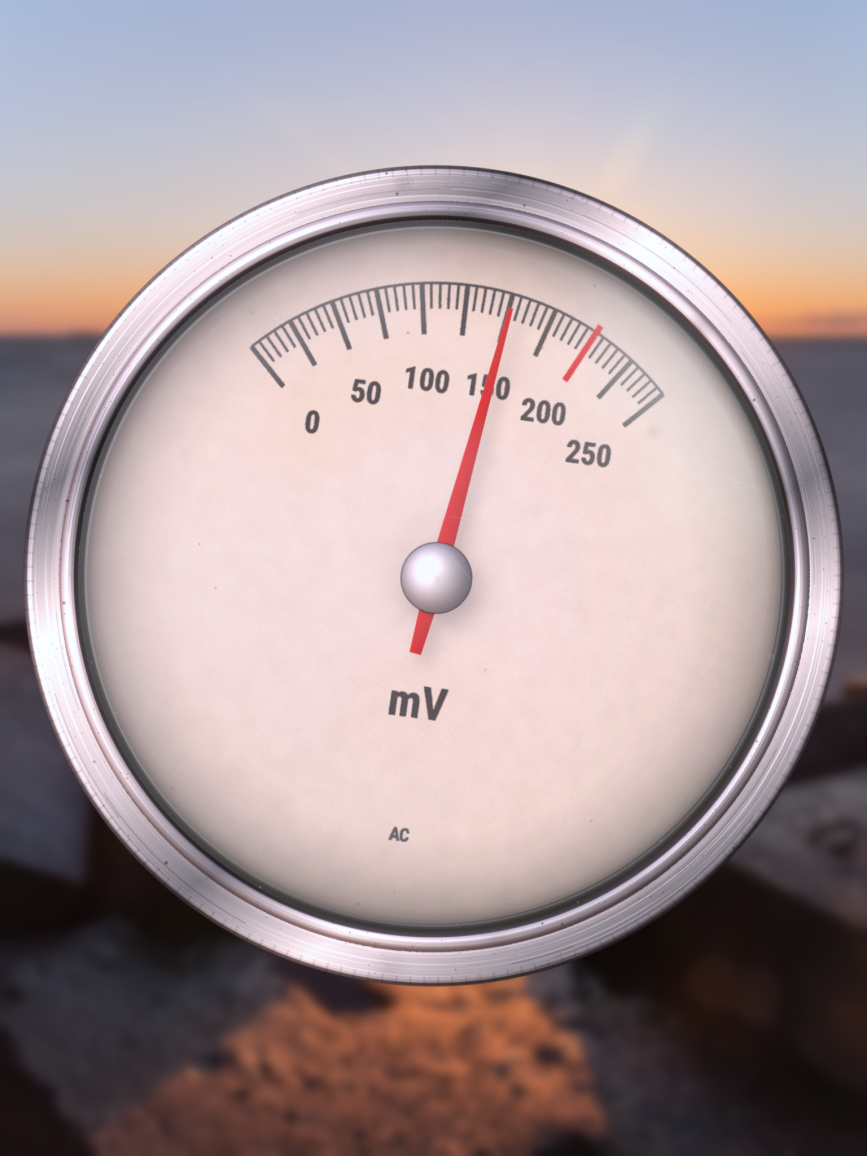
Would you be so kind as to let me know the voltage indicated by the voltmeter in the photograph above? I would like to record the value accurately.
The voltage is 150 mV
